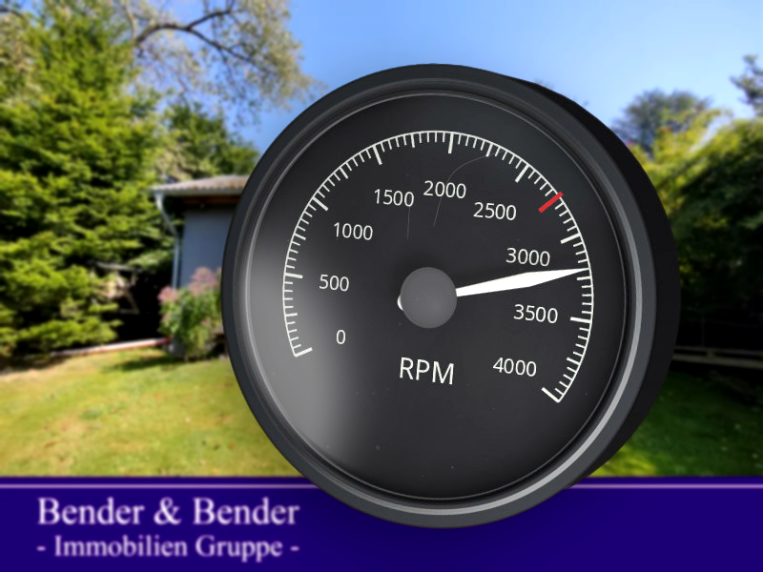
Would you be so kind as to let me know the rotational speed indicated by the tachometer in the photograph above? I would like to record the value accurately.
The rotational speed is 3200 rpm
